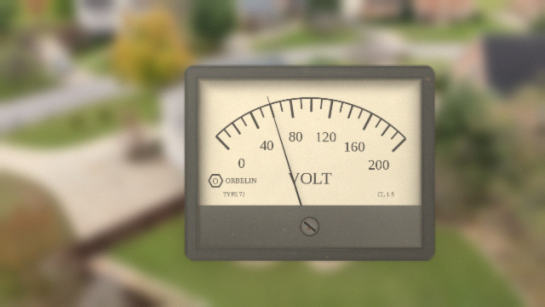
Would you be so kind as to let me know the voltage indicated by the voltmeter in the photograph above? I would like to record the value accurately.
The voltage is 60 V
